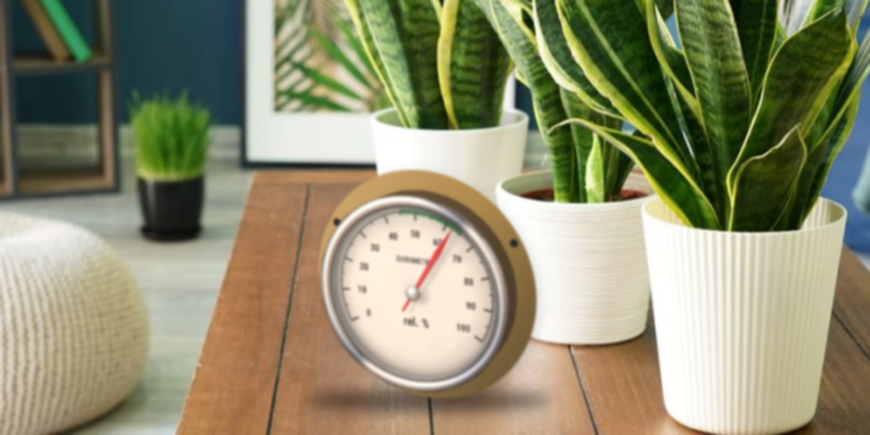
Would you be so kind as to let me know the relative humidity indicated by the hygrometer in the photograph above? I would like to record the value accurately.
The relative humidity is 62.5 %
